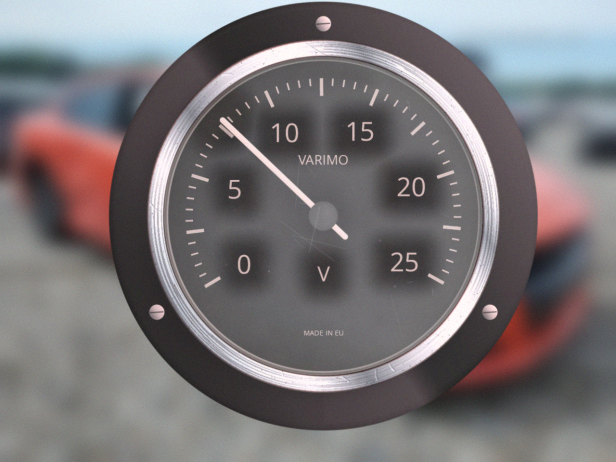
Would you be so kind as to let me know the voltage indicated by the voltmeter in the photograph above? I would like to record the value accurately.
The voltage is 7.75 V
